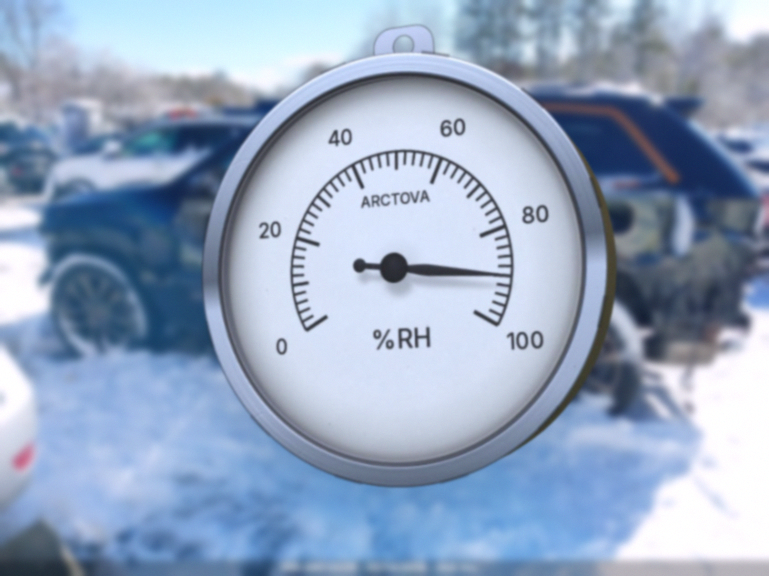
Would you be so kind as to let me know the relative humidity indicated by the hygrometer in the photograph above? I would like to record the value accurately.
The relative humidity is 90 %
